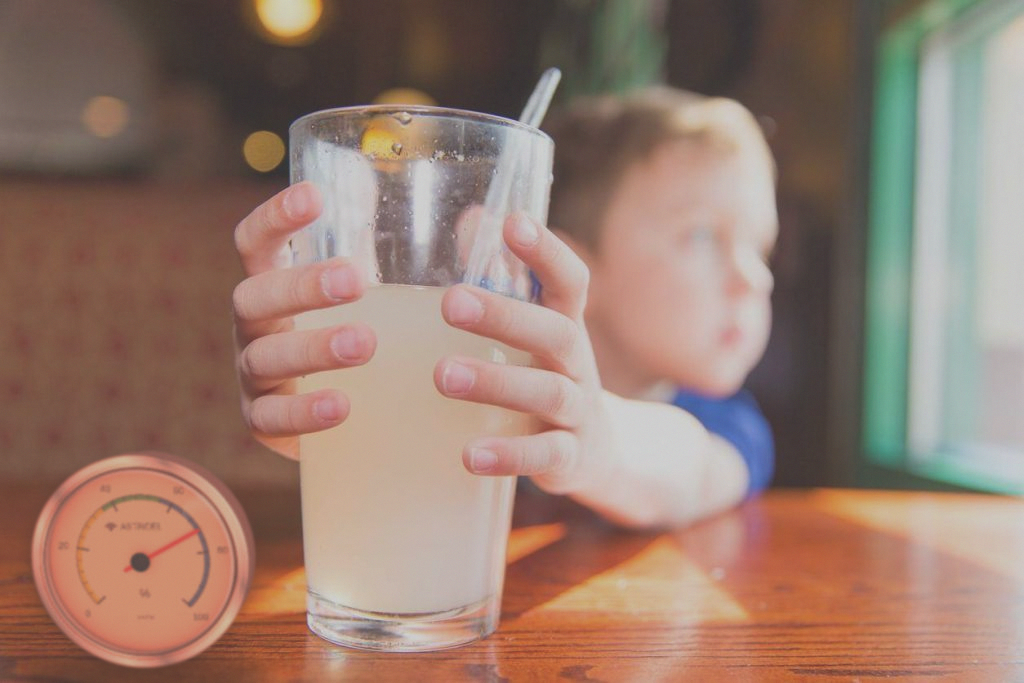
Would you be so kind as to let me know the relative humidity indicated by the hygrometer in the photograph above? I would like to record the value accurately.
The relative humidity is 72 %
